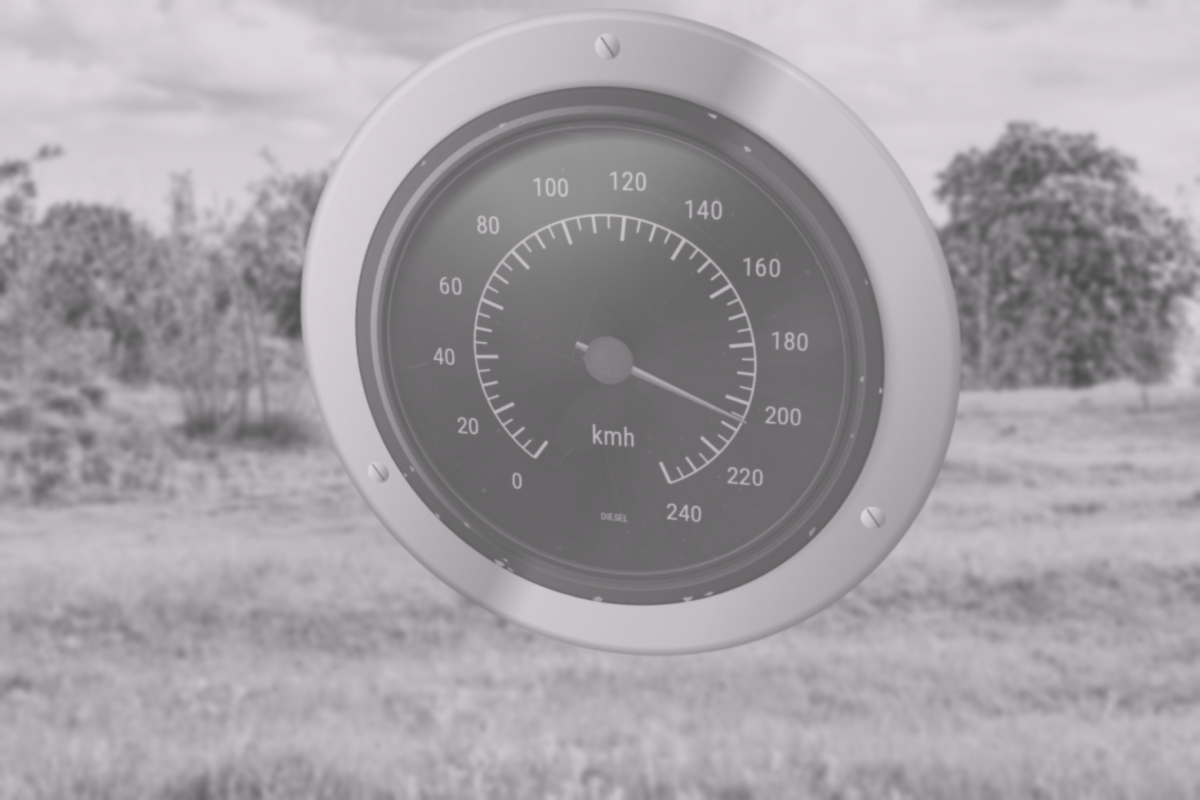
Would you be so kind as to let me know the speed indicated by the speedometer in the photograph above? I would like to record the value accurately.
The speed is 205 km/h
